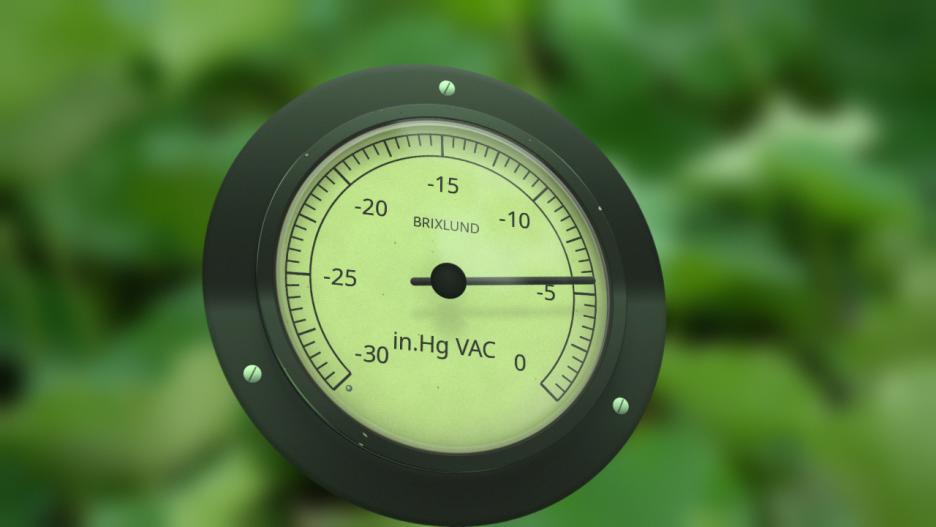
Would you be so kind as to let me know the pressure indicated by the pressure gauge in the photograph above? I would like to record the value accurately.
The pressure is -5.5 inHg
